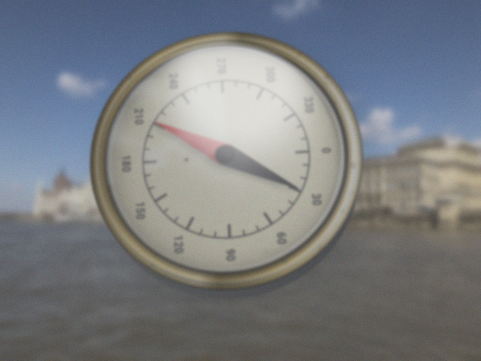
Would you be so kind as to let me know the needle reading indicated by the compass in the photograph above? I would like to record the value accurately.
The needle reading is 210 °
